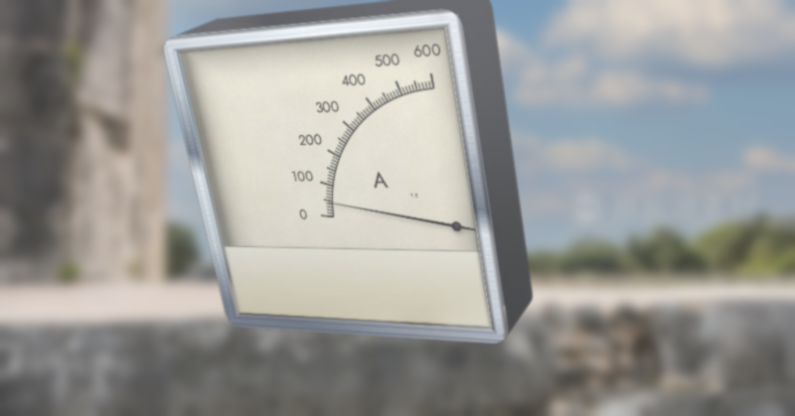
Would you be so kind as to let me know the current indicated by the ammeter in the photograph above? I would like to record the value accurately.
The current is 50 A
